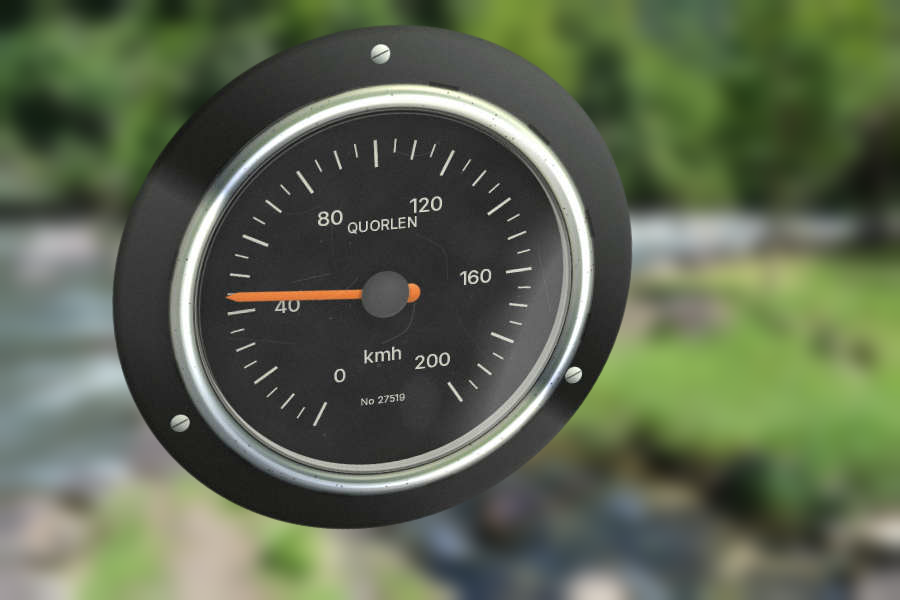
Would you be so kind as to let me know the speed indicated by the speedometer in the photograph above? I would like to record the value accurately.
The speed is 45 km/h
